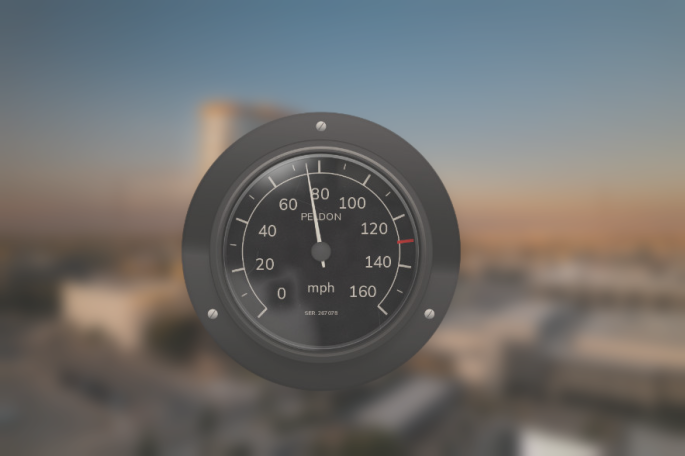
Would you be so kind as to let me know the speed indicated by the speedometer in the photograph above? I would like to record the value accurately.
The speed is 75 mph
